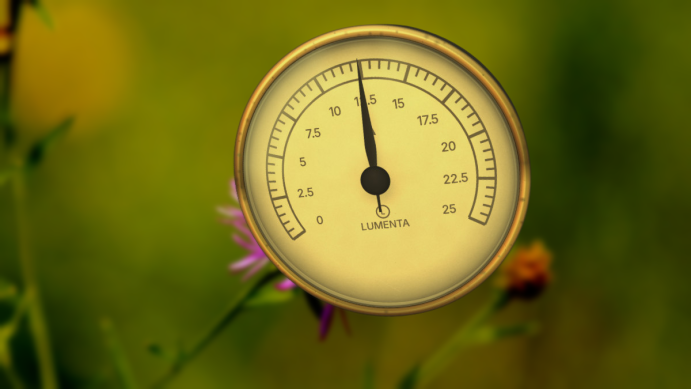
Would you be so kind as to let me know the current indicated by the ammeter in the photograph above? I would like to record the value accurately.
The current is 12.5 A
